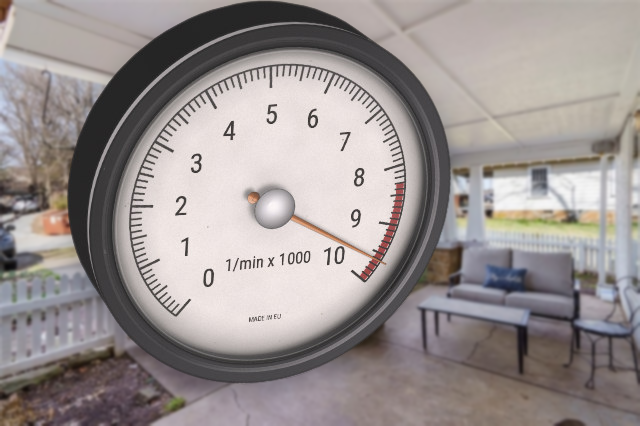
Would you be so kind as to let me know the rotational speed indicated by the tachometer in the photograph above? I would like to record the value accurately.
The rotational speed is 9600 rpm
